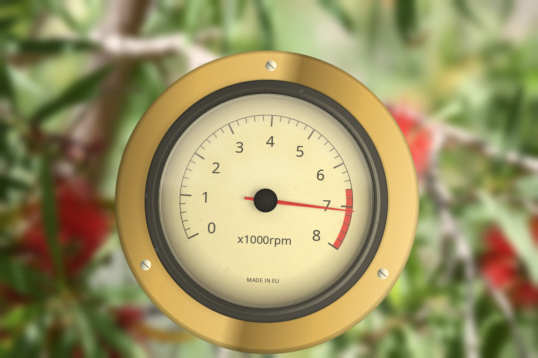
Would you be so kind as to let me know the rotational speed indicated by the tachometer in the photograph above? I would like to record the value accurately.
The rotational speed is 7100 rpm
